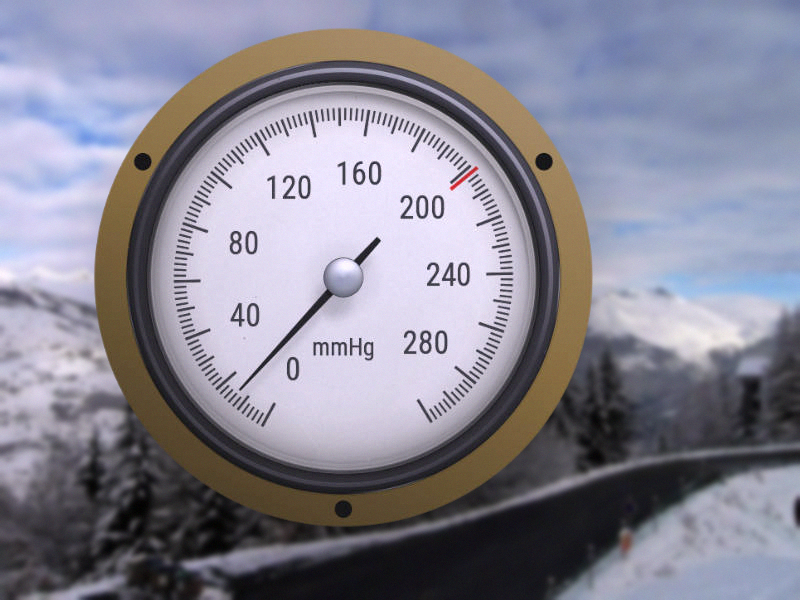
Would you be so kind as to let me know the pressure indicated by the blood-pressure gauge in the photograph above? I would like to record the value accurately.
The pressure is 14 mmHg
